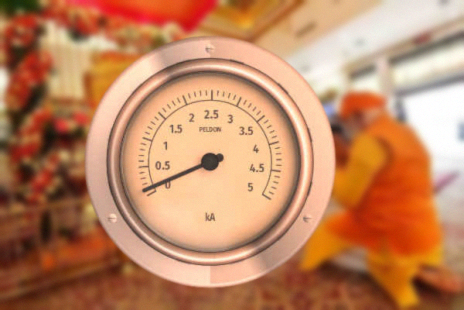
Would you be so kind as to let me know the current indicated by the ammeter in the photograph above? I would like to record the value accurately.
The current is 0.1 kA
